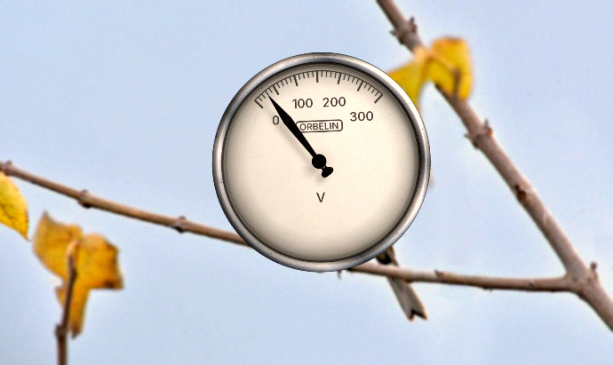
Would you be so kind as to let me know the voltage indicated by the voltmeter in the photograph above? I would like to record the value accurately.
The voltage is 30 V
